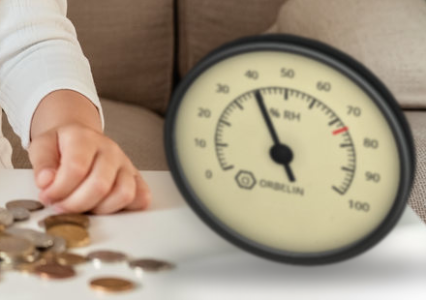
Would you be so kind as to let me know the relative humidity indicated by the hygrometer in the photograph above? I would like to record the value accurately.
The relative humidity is 40 %
